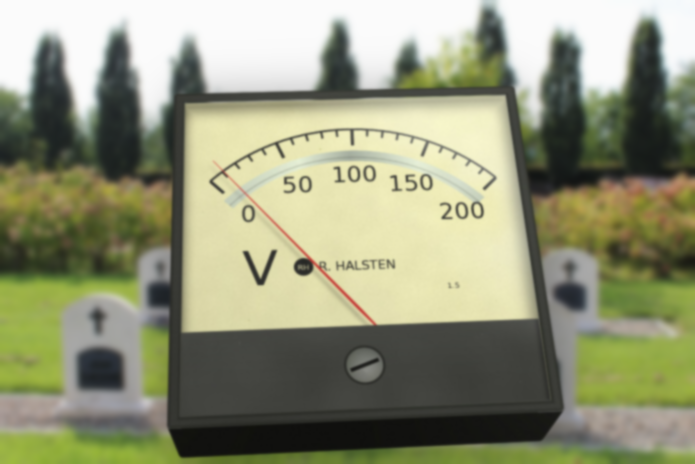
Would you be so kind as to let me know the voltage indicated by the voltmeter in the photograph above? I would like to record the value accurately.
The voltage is 10 V
